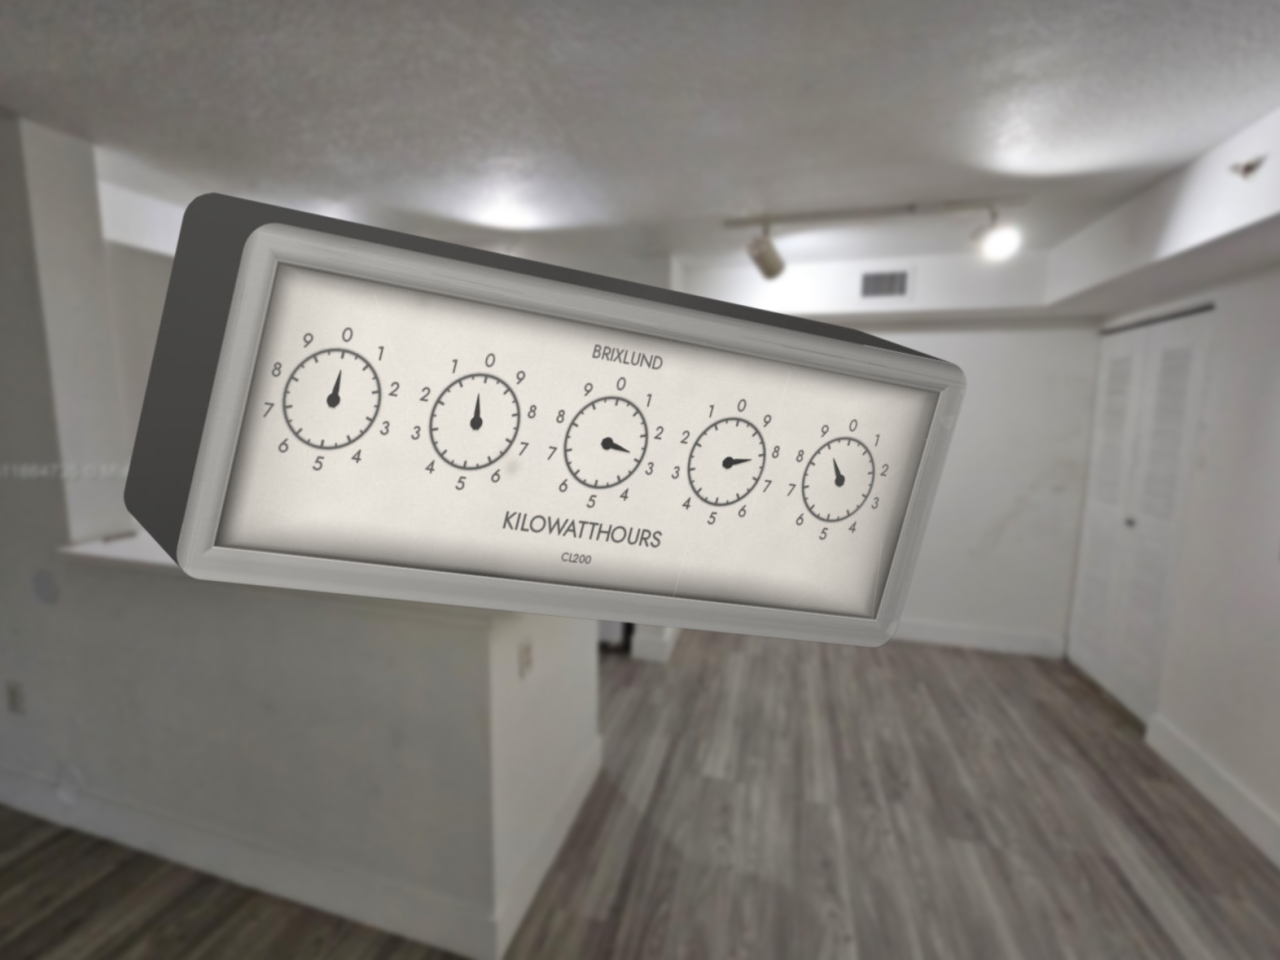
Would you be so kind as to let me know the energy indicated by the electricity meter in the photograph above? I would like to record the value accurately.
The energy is 279 kWh
